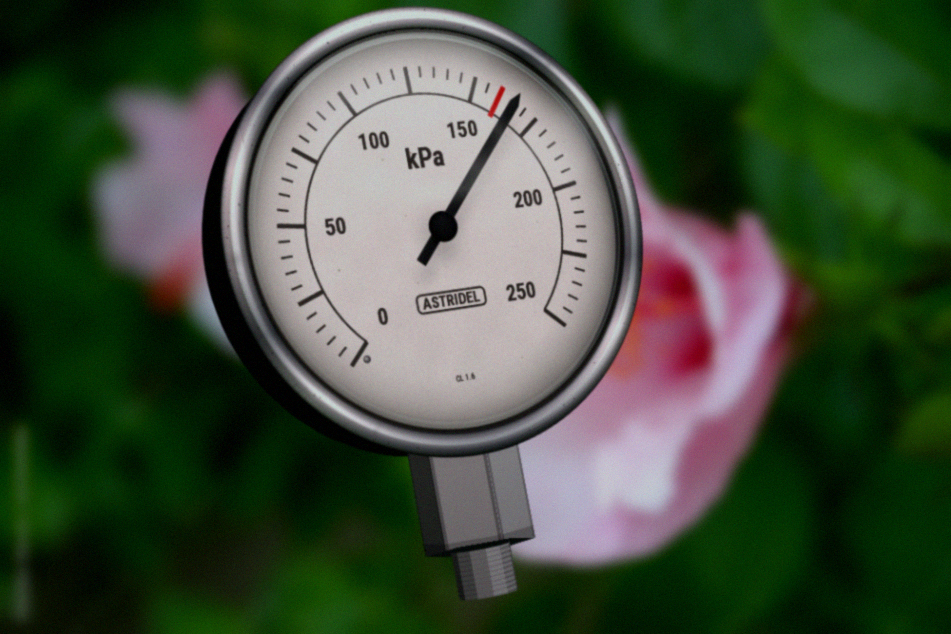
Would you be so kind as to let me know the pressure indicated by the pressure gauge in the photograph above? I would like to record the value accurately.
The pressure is 165 kPa
